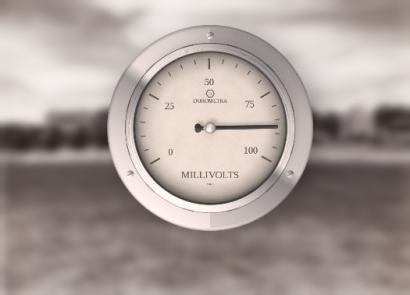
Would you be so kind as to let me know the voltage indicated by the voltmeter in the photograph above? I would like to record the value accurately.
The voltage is 87.5 mV
